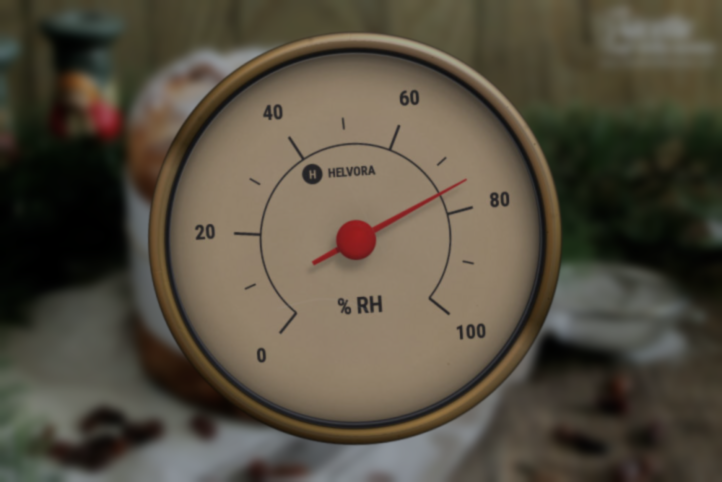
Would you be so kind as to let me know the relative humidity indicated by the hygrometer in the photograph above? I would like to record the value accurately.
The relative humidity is 75 %
